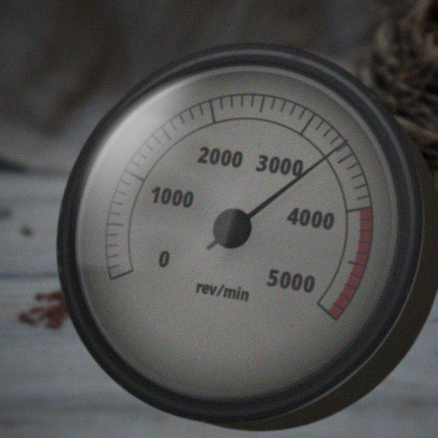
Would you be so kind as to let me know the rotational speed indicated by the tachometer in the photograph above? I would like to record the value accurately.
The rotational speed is 3400 rpm
